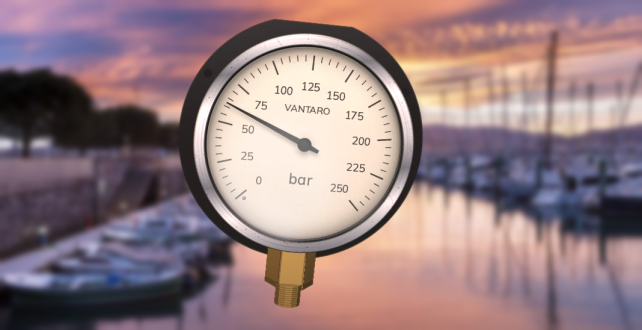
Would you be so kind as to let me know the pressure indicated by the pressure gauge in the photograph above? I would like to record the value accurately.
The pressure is 62.5 bar
